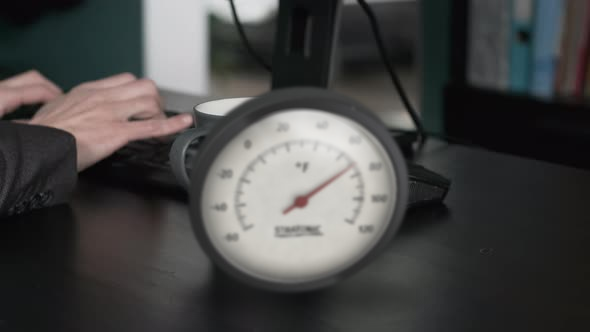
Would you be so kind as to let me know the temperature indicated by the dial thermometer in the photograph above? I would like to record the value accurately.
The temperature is 70 °F
